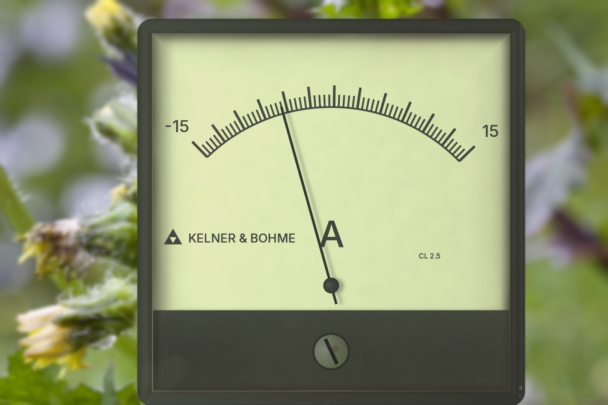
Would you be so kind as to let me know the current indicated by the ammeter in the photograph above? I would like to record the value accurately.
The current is -5.5 A
